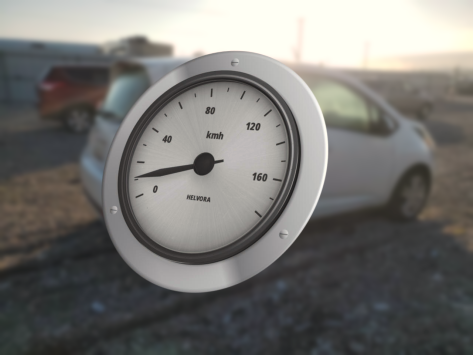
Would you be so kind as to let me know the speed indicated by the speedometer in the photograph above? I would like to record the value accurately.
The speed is 10 km/h
